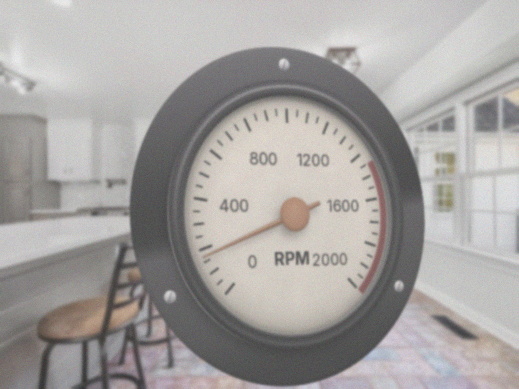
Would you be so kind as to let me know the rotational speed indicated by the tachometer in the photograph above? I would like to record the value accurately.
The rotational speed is 175 rpm
